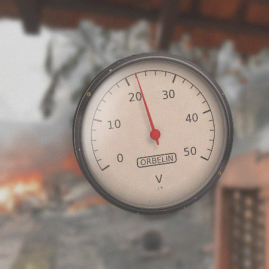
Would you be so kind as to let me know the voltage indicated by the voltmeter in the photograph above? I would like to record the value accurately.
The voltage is 22 V
